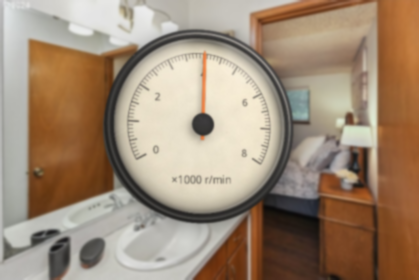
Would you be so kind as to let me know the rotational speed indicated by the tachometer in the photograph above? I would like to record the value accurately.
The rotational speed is 4000 rpm
